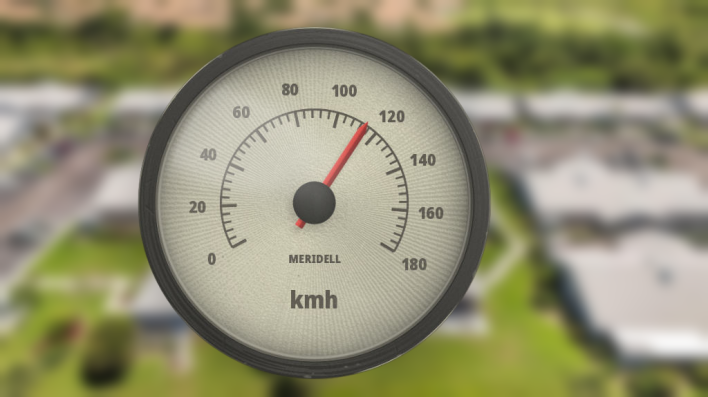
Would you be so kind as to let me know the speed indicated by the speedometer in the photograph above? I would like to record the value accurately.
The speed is 114 km/h
